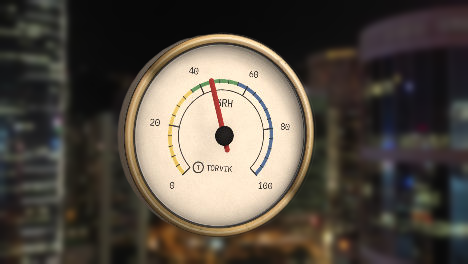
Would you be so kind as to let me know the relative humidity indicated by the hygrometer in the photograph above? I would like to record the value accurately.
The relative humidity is 44 %
